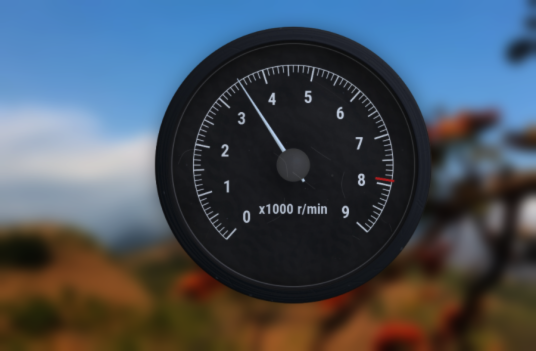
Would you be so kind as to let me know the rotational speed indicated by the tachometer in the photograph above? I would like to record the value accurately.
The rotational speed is 3500 rpm
